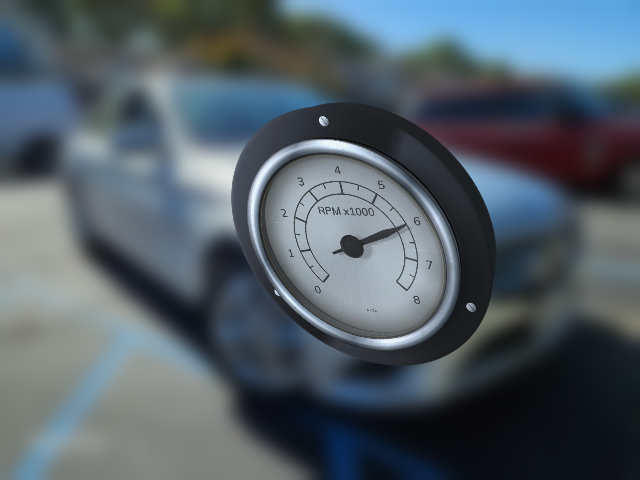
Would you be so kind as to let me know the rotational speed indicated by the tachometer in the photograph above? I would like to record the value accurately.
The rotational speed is 6000 rpm
